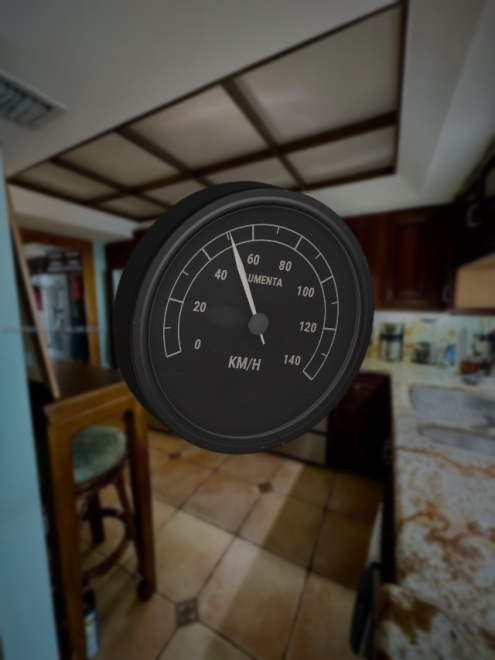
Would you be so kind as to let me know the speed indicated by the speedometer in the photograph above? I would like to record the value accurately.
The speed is 50 km/h
